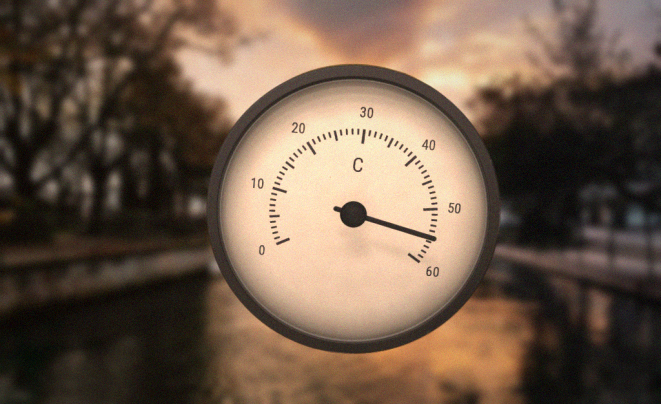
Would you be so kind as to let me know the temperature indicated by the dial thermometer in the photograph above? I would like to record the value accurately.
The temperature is 55 °C
